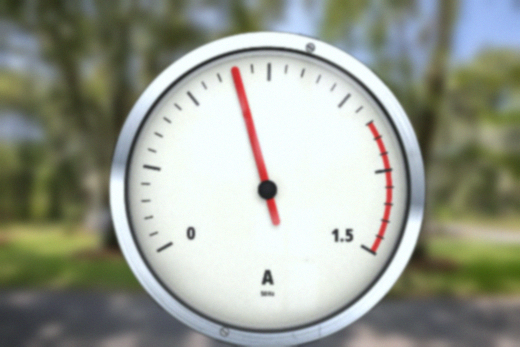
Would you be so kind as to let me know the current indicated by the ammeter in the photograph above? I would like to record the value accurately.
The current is 0.65 A
